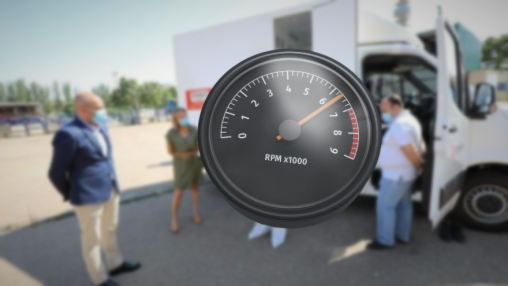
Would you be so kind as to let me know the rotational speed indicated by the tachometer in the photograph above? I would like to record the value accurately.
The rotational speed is 6400 rpm
